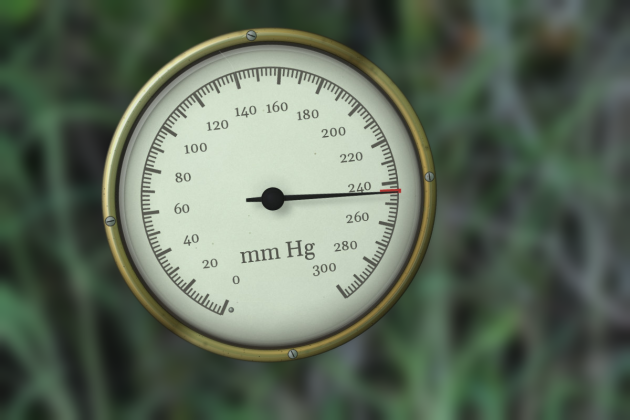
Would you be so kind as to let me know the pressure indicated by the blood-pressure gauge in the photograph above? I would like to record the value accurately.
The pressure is 244 mmHg
